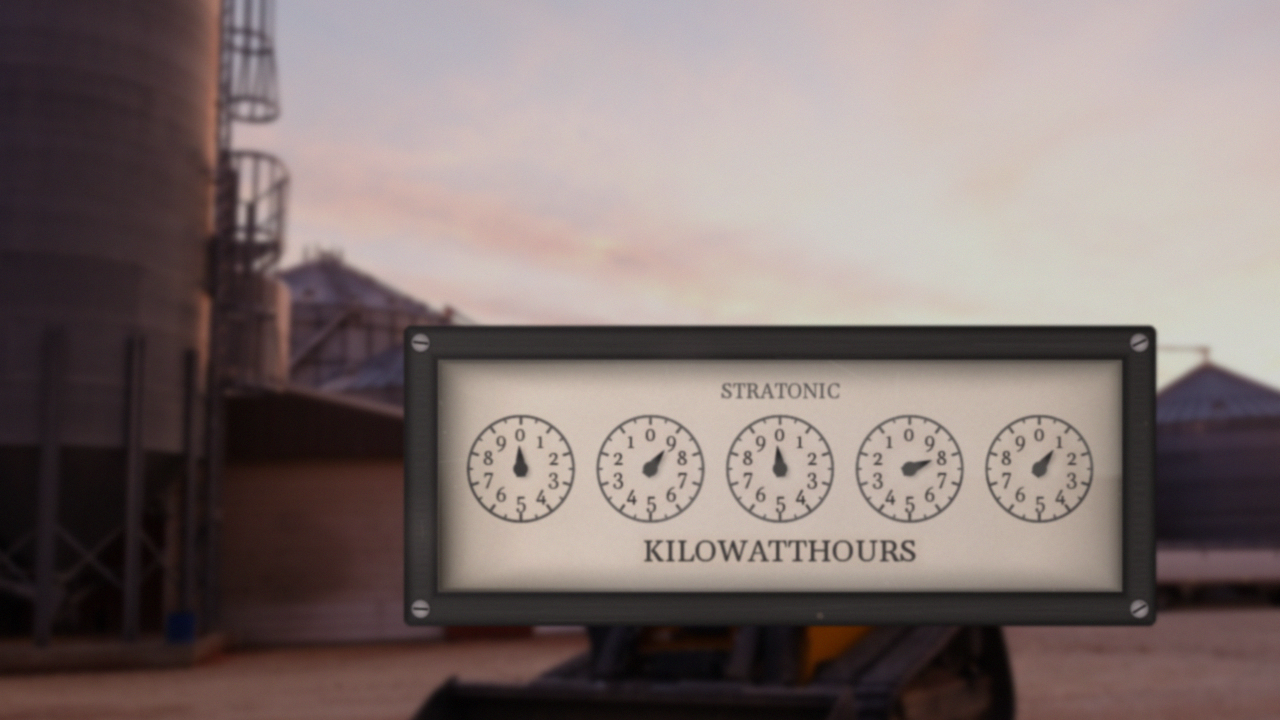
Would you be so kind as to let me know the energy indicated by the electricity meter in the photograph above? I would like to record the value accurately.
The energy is 98981 kWh
